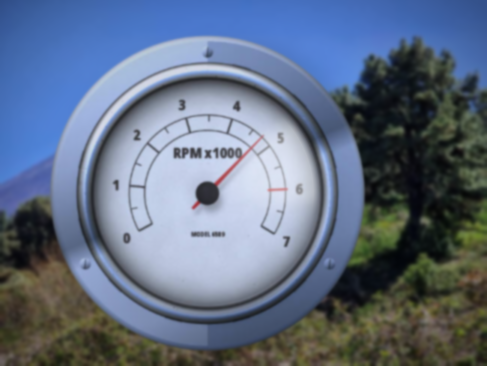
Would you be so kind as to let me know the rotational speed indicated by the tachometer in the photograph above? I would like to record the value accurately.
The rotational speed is 4750 rpm
